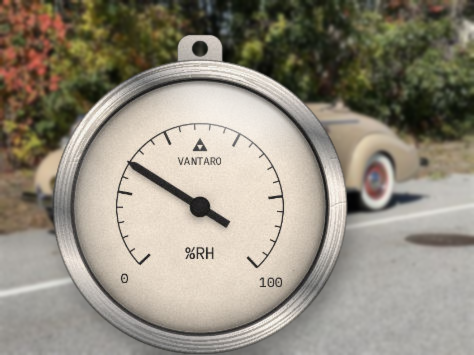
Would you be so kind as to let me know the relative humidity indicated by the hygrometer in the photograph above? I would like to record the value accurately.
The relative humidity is 28 %
